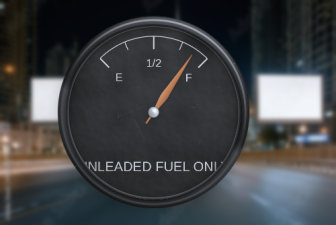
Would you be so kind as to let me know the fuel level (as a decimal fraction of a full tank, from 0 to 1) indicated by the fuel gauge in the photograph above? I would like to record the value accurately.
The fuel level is 0.875
